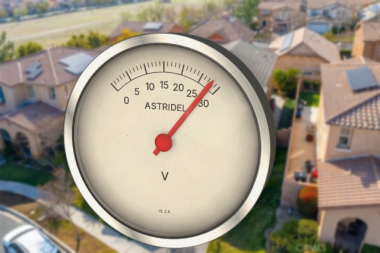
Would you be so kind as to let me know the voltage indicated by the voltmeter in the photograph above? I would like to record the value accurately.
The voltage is 28 V
